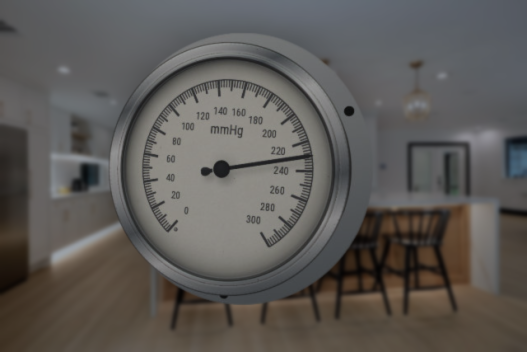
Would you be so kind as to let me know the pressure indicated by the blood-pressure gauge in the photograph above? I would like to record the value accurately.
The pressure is 230 mmHg
